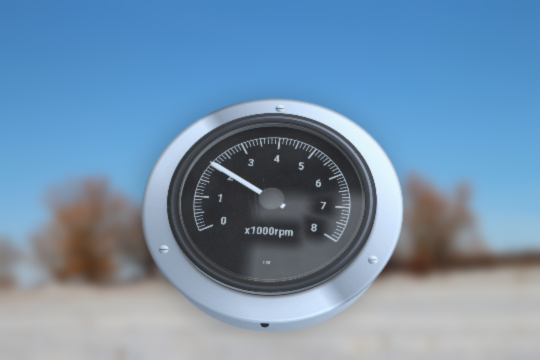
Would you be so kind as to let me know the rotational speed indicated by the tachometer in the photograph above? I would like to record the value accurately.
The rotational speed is 2000 rpm
